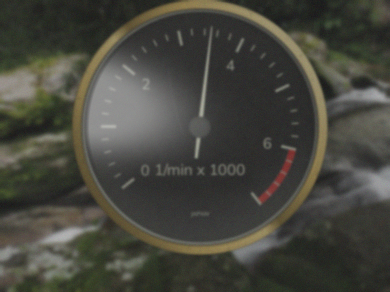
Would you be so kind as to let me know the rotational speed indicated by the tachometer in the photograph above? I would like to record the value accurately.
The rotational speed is 3500 rpm
